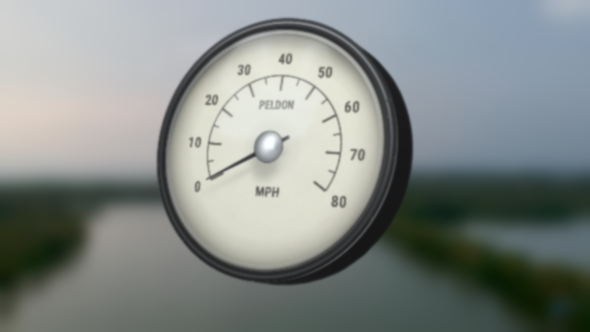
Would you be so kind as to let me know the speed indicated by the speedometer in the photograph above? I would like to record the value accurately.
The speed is 0 mph
